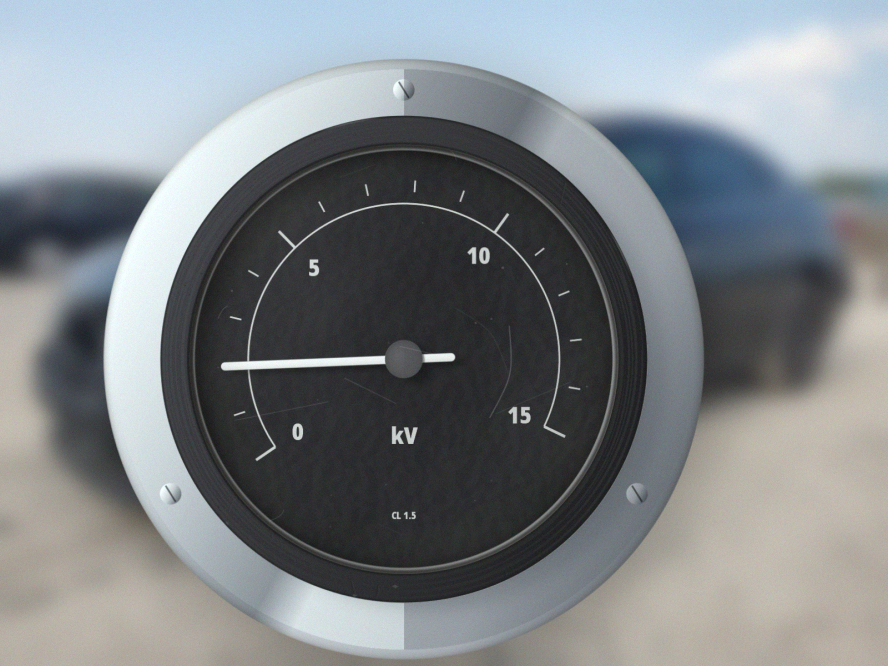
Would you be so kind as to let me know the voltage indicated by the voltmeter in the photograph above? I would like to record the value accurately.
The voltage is 2 kV
